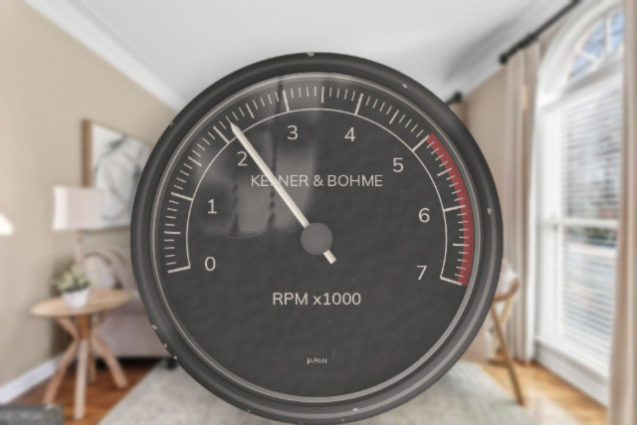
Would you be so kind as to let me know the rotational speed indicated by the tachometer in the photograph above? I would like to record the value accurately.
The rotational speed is 2200 rpm
